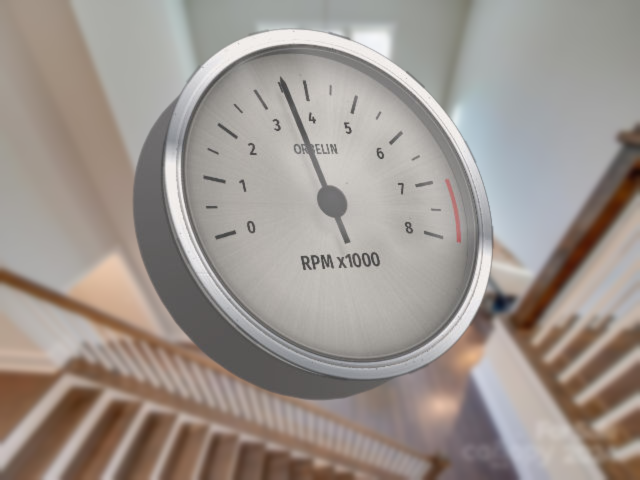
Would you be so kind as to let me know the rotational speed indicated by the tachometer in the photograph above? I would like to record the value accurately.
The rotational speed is 3500 rpm
